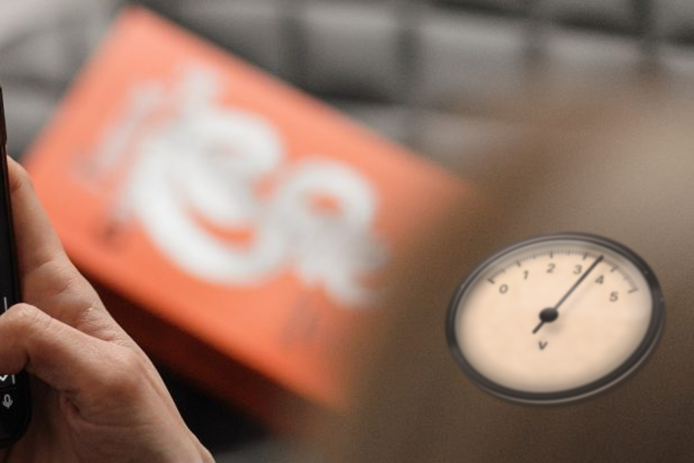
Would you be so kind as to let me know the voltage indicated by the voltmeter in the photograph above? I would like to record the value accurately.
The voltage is 3.5 V
